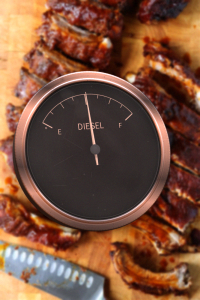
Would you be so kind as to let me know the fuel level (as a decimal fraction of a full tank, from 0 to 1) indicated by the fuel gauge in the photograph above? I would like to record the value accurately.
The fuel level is 0.5
